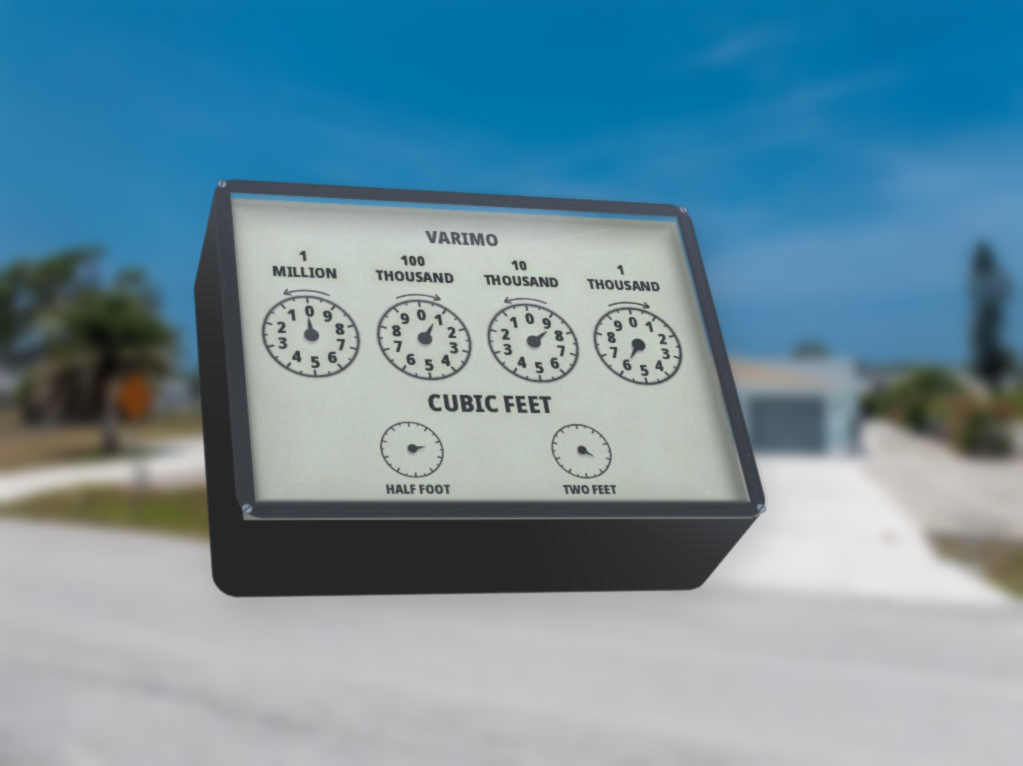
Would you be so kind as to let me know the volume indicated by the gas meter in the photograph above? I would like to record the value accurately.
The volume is 8600 ft³
